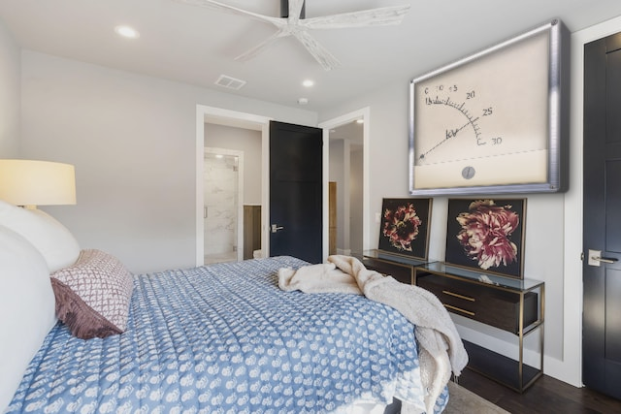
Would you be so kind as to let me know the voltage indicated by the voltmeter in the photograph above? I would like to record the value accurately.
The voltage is 25 kV
